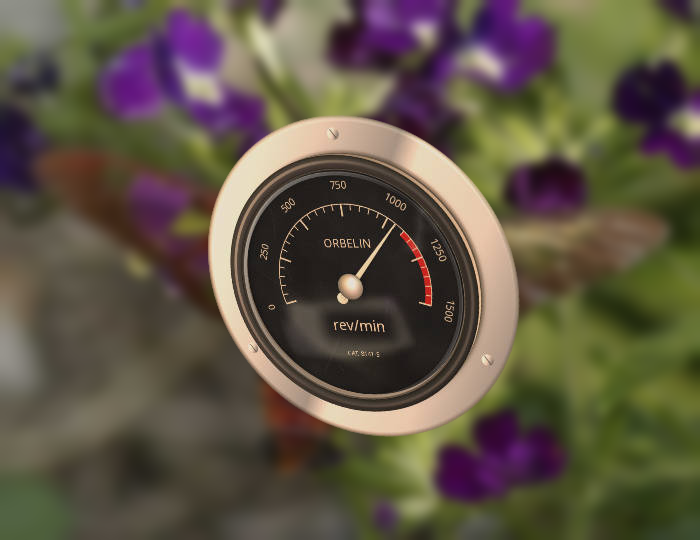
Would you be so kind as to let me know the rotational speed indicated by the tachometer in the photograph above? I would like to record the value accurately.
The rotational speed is 1050 rpm
